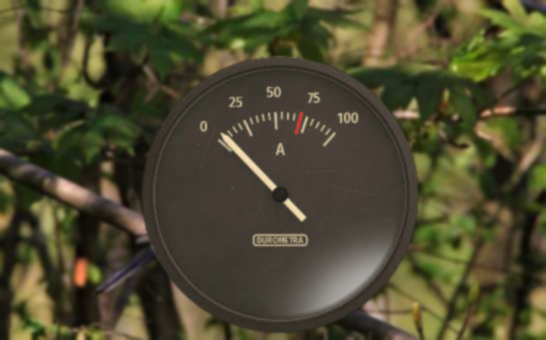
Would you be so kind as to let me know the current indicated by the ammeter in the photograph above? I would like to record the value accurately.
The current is 5 A
